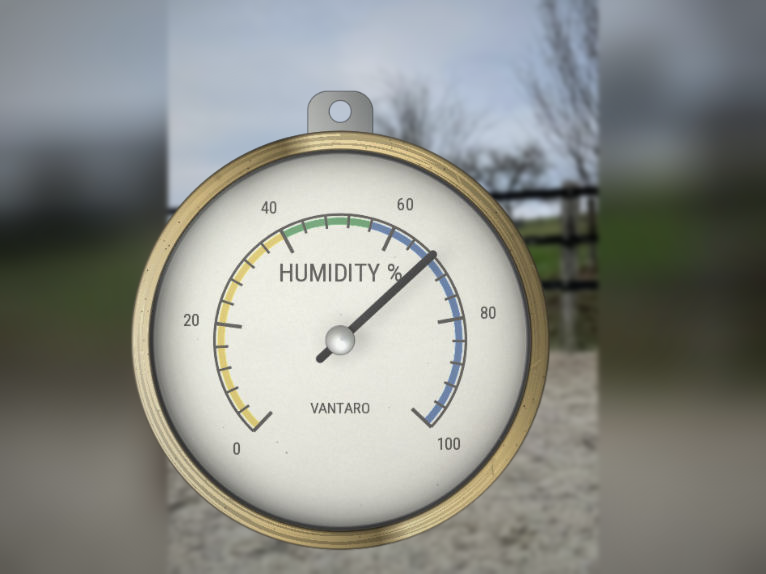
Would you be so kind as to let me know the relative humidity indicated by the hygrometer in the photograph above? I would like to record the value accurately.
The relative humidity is 68 %
